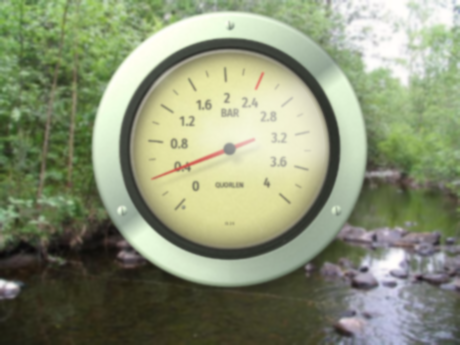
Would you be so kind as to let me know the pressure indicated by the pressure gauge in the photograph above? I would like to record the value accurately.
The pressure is 0.4 bar
